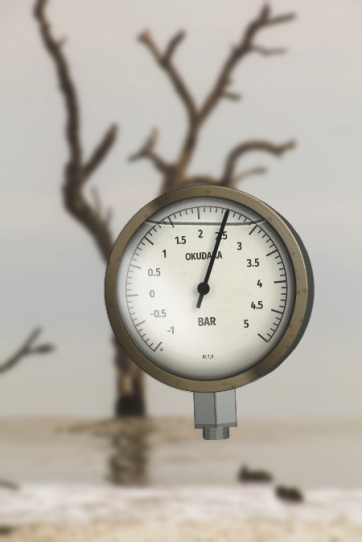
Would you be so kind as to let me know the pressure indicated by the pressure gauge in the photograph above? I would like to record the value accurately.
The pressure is 2.5 bar
